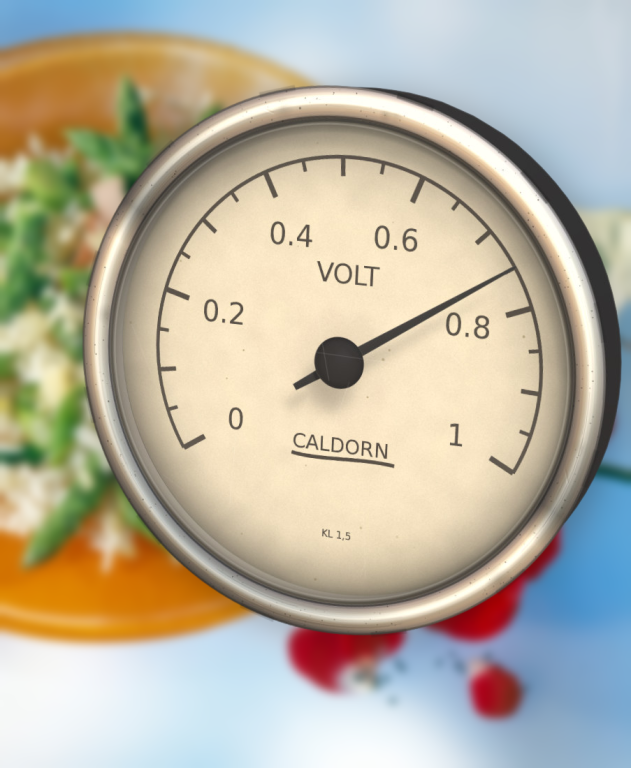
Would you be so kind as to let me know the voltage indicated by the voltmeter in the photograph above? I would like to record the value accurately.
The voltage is 0.75 V
